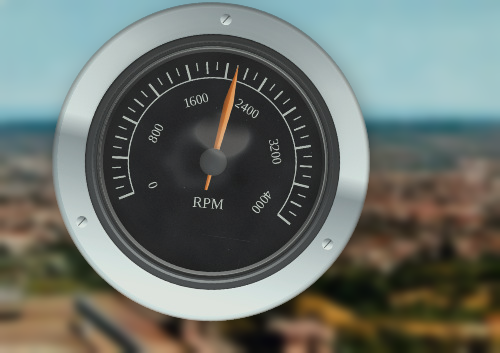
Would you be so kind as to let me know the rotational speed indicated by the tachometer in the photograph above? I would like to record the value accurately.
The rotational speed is 2100 rpm
